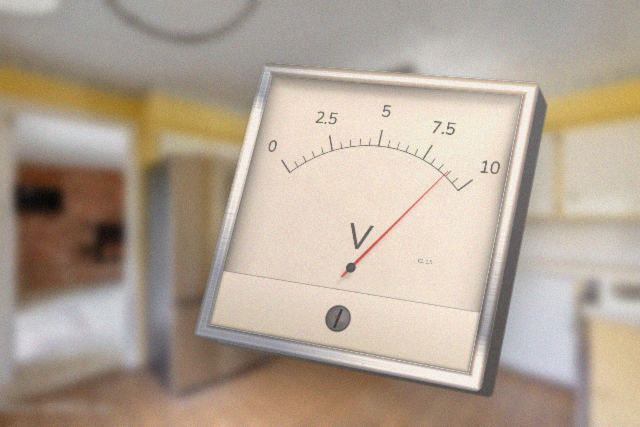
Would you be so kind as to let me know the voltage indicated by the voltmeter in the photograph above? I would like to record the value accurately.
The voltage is 9 V
